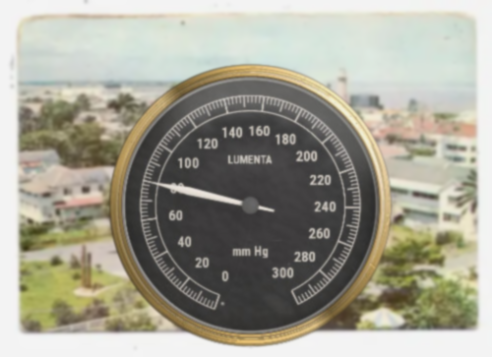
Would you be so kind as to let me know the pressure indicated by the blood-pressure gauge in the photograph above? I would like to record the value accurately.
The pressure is 80 mmHg
